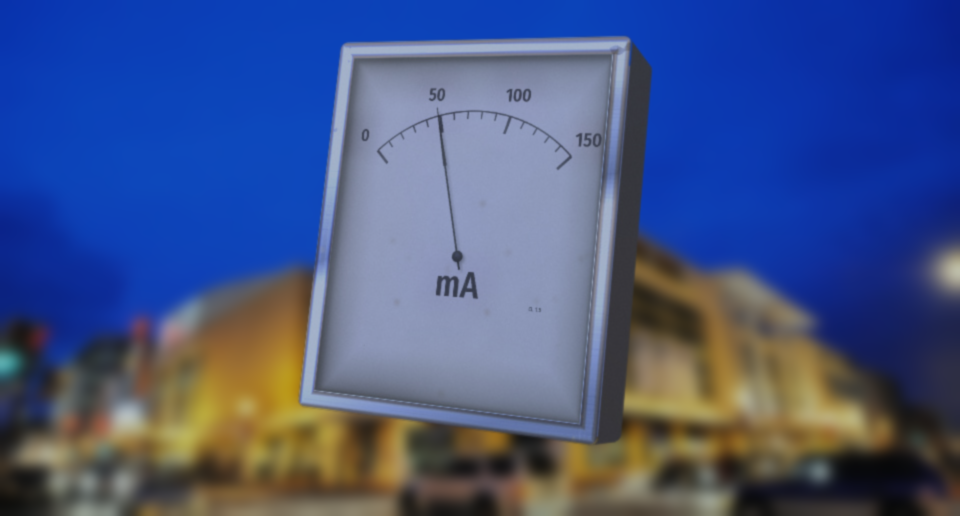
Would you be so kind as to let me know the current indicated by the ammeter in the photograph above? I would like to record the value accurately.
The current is 50 mA
